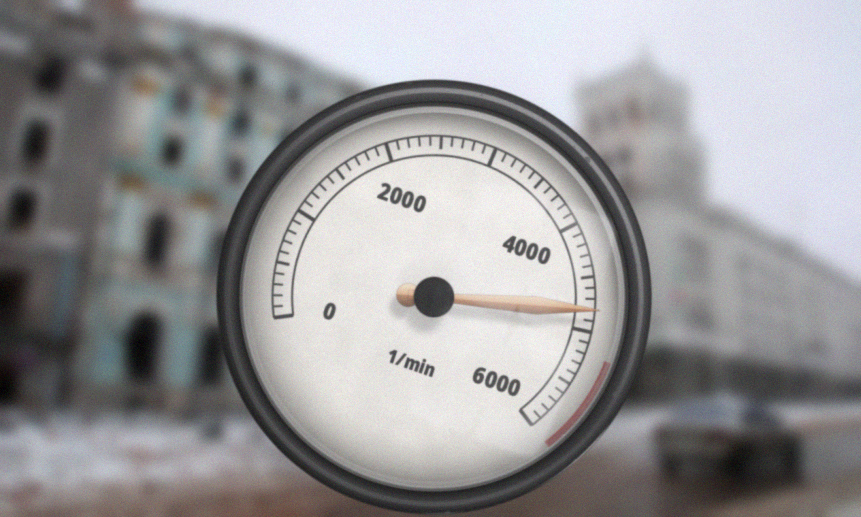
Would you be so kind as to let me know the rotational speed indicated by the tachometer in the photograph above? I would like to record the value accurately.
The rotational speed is 4800 rpm
